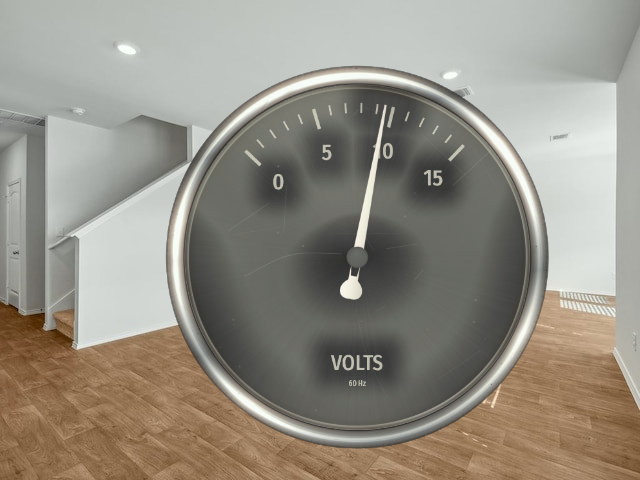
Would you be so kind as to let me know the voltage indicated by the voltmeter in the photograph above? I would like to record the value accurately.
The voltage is 9.5 V
